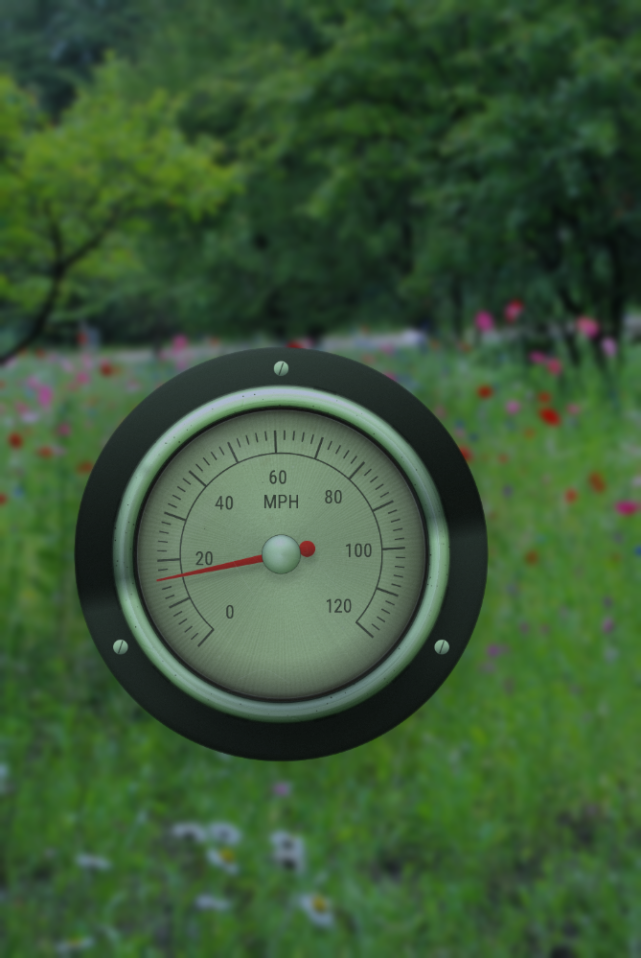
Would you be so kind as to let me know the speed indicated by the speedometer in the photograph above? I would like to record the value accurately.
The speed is 16 mph
